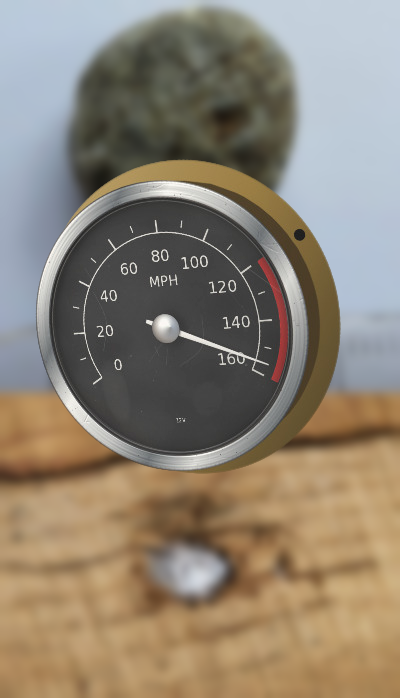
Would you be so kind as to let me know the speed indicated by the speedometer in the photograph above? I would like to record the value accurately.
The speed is 155 mph
